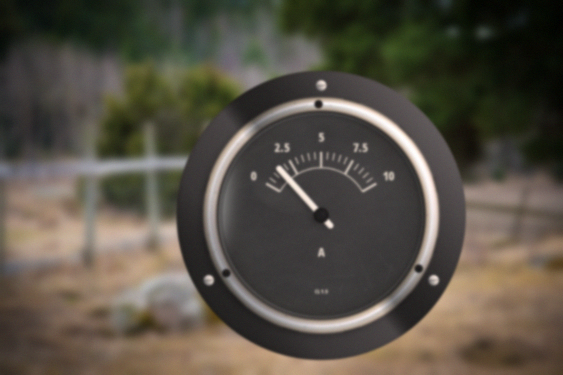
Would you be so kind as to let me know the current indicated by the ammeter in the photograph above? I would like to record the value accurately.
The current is 1.5 A
